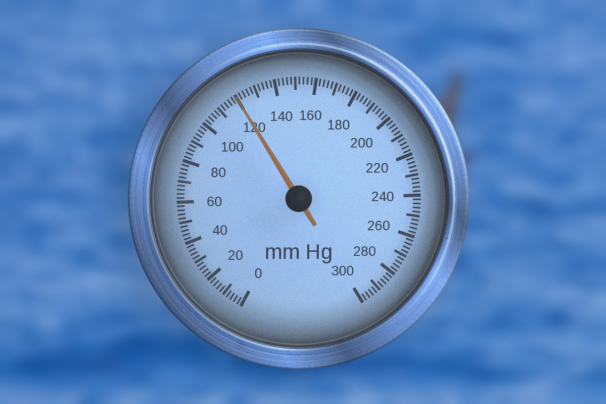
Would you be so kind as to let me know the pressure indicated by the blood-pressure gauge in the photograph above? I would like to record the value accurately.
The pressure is 120 mmHg
